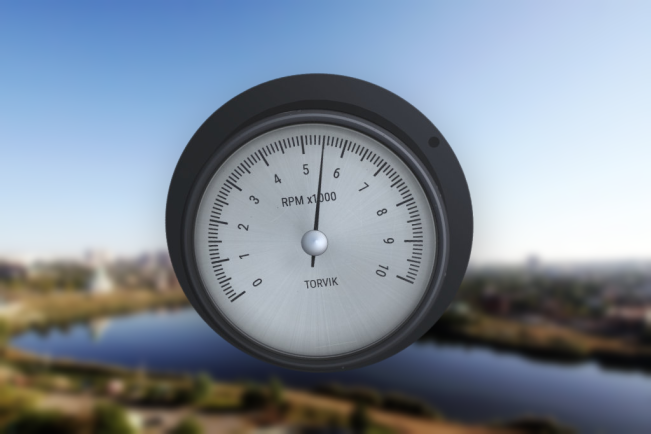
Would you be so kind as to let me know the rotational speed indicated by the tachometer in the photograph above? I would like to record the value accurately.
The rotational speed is 5500 rpm
